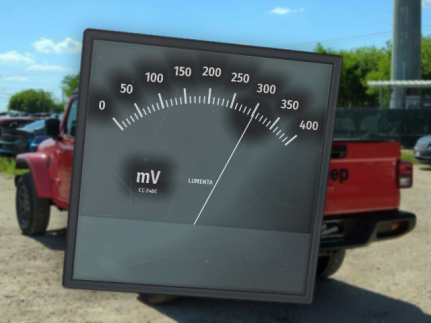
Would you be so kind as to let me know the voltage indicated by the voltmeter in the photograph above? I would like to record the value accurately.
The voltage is 300 mV
